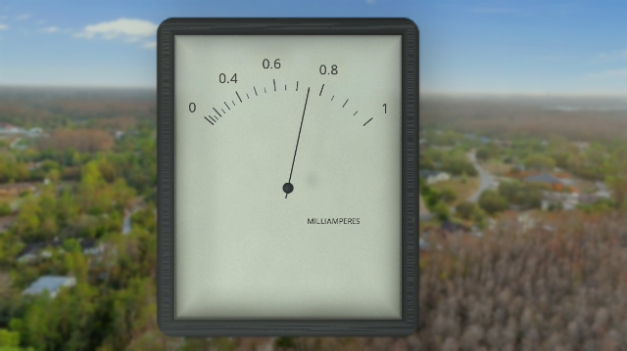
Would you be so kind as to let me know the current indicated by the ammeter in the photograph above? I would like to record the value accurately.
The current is 0.75 mA
